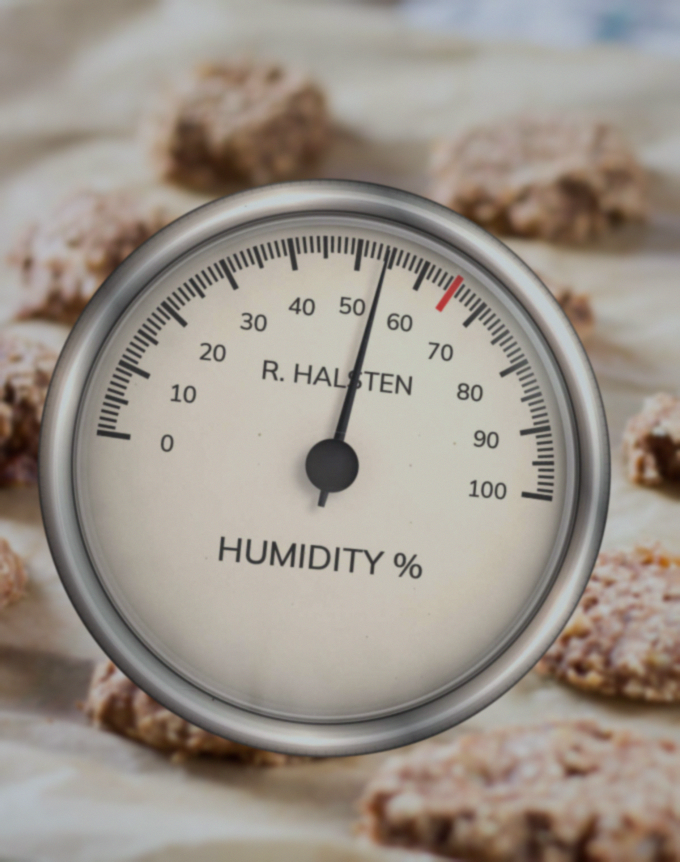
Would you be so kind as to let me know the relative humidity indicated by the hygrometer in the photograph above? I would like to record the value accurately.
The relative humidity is 54 %
